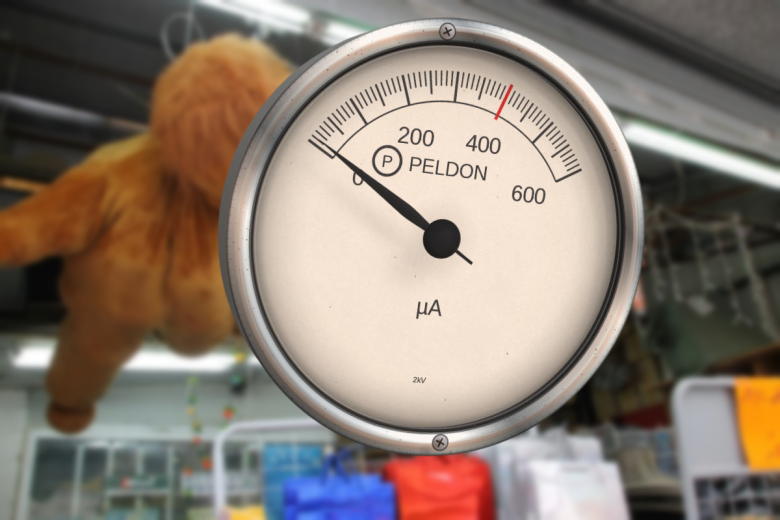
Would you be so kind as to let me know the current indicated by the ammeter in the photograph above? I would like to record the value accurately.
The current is 10 µA
